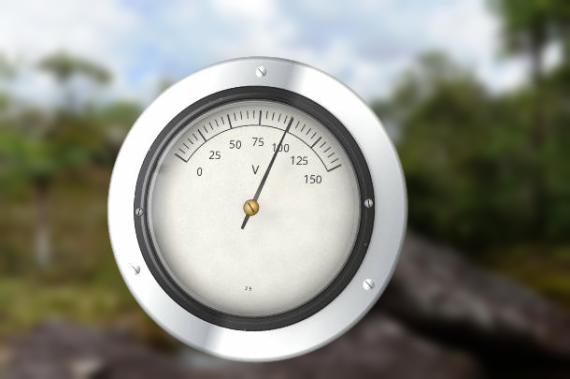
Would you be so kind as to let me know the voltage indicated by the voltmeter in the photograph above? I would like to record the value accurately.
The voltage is 100 V
